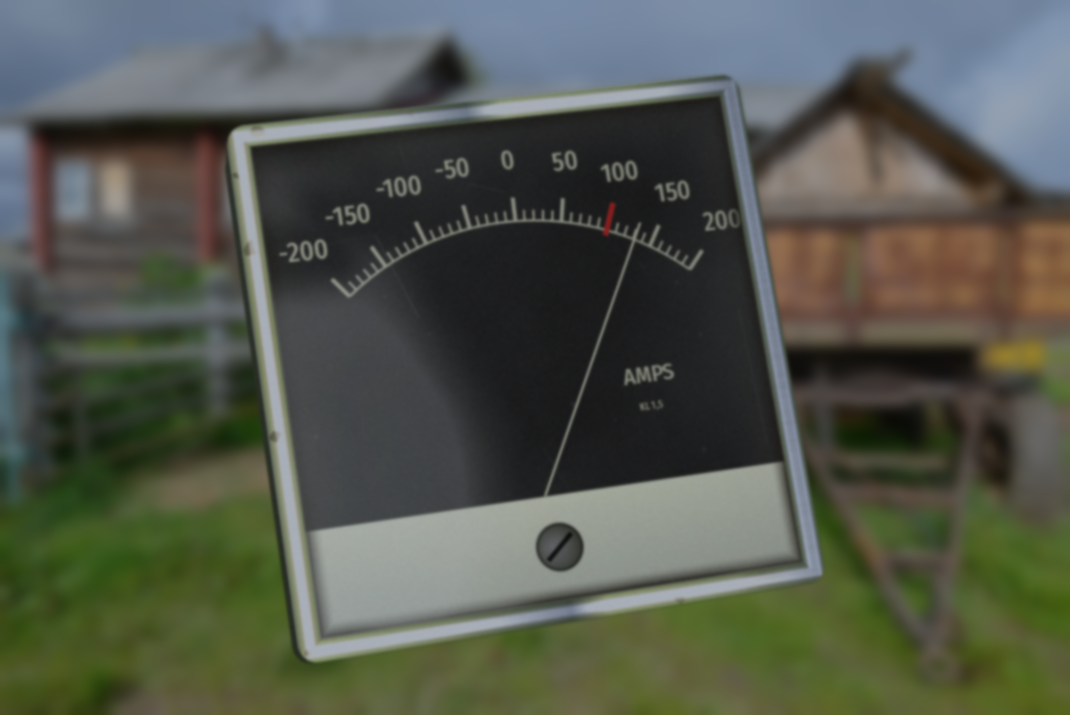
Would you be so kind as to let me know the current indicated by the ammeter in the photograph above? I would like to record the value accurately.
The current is 130 A
